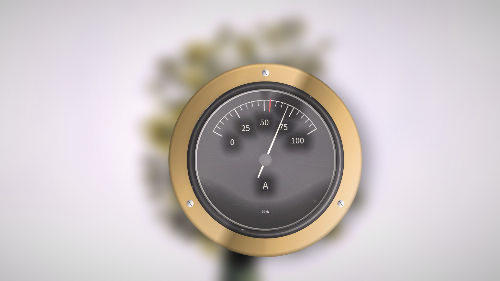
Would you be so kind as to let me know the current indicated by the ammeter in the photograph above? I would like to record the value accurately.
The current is 70 A
